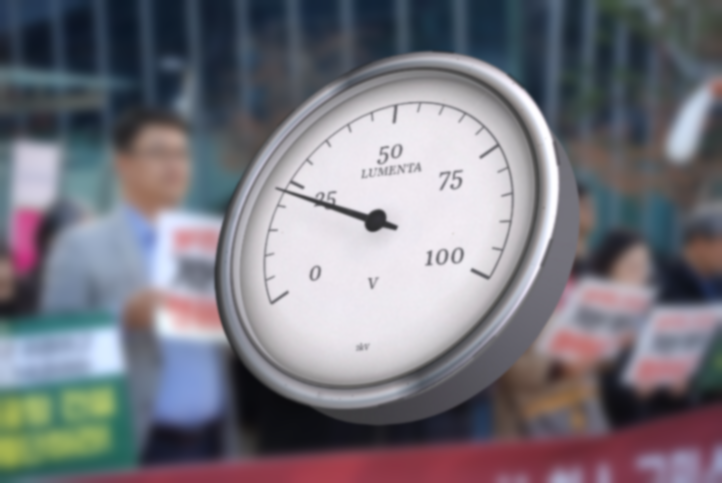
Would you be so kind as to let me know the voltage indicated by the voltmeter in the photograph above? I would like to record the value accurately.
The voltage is 22.5 V
